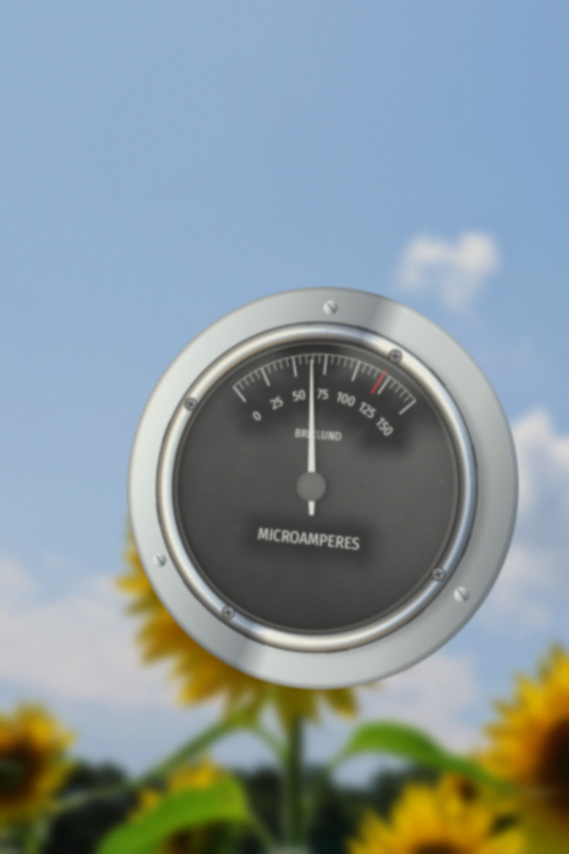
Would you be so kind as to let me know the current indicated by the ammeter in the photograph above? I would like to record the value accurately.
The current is 65 µA
